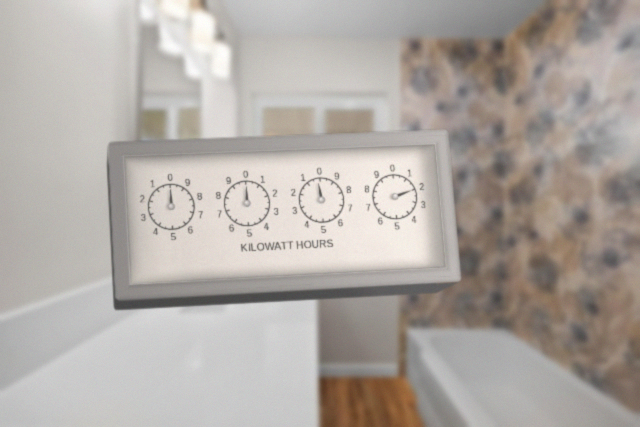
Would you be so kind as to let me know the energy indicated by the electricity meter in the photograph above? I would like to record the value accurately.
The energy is 2 kWh
